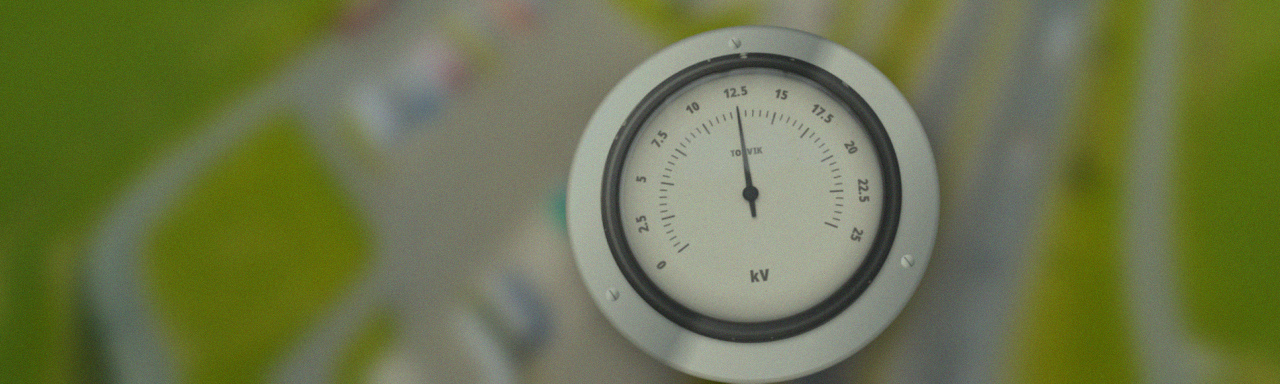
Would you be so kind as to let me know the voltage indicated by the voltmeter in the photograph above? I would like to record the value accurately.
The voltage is 12.5 kV
